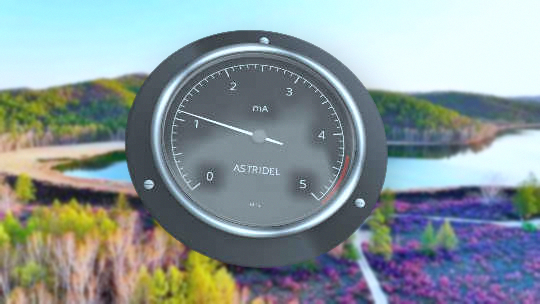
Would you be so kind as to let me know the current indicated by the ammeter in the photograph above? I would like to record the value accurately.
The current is 1.1 mA
